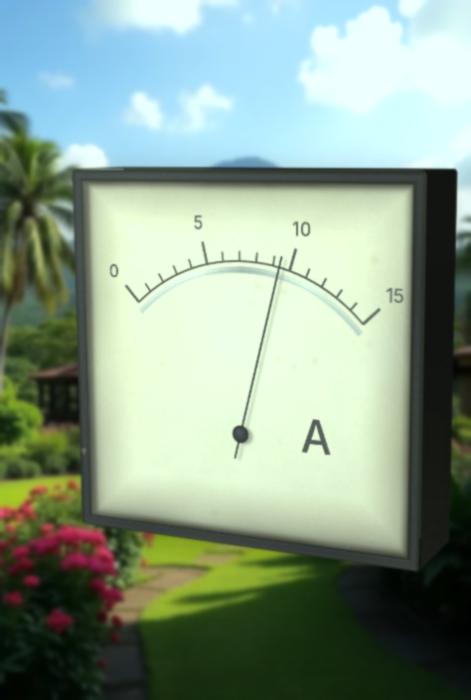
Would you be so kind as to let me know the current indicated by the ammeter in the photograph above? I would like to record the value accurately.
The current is 9.5 A
